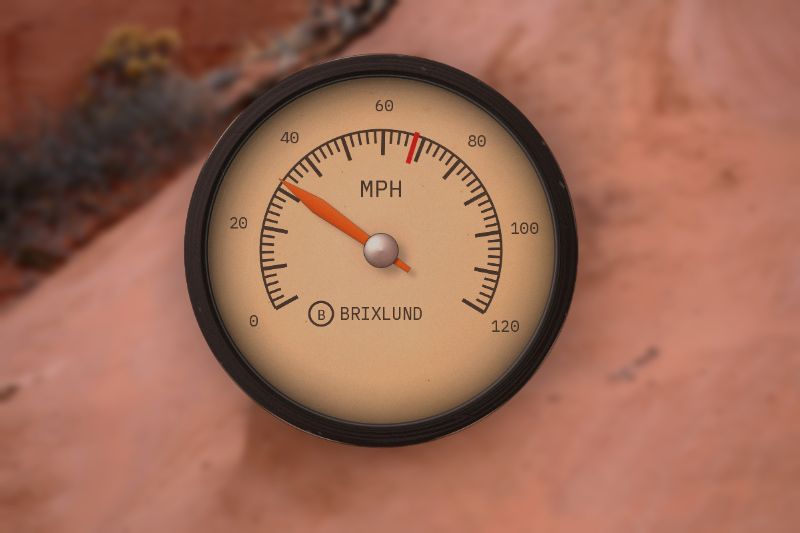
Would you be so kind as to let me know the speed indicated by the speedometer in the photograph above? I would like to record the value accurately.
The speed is 32 mph
